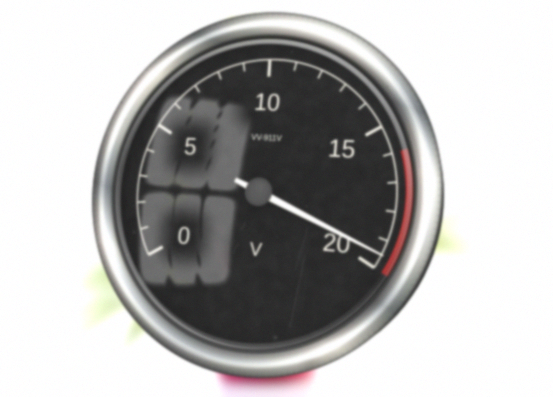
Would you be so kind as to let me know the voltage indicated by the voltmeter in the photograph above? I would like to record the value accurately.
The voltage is 19.5 V
